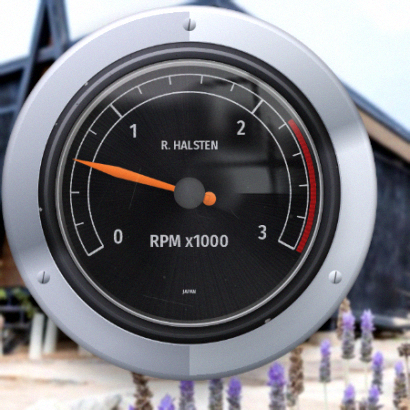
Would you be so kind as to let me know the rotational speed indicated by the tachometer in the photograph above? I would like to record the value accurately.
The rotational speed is 600 rpm
